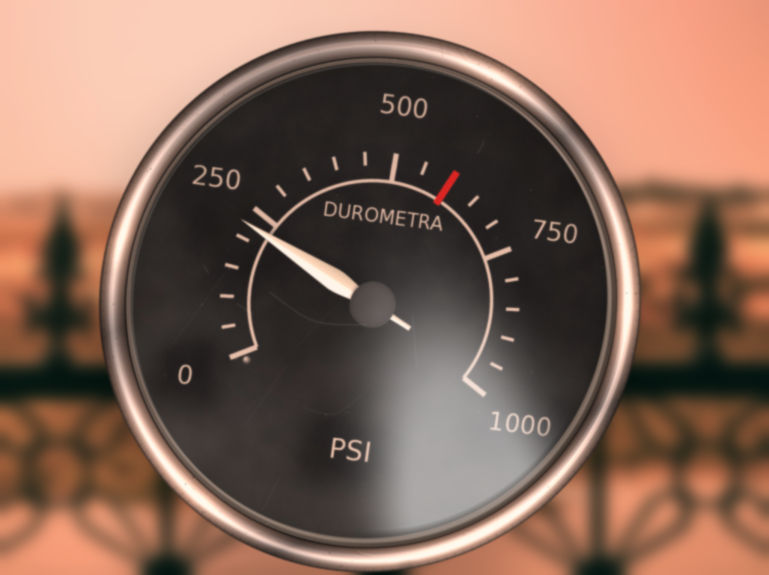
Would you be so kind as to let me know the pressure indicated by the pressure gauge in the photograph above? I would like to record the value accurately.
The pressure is 225 psi
